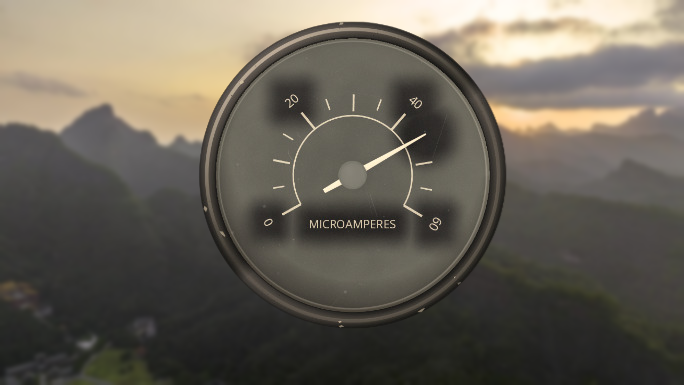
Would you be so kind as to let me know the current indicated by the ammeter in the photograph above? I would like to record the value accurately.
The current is 45 µA
